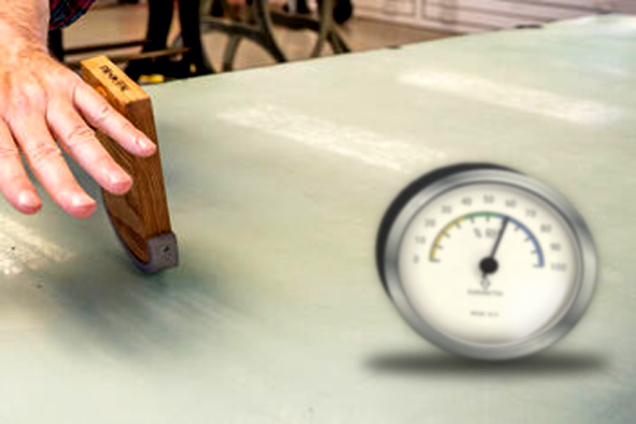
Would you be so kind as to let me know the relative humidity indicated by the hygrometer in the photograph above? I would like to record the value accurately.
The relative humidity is 60 %
